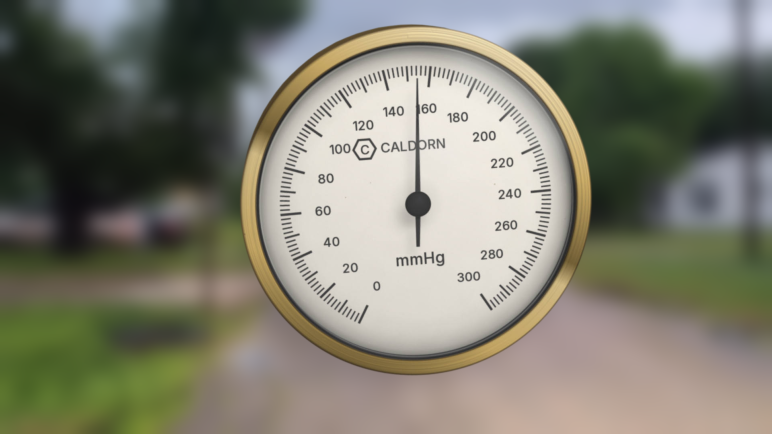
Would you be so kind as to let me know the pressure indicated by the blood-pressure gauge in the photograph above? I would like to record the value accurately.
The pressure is 154 mmHg
